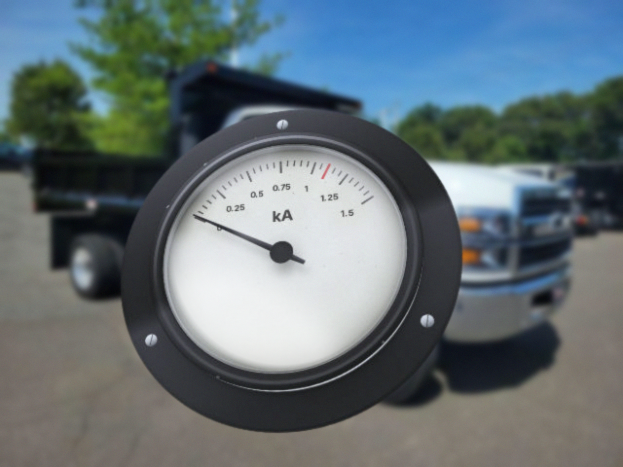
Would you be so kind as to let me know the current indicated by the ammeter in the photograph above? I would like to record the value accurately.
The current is 0 kA
